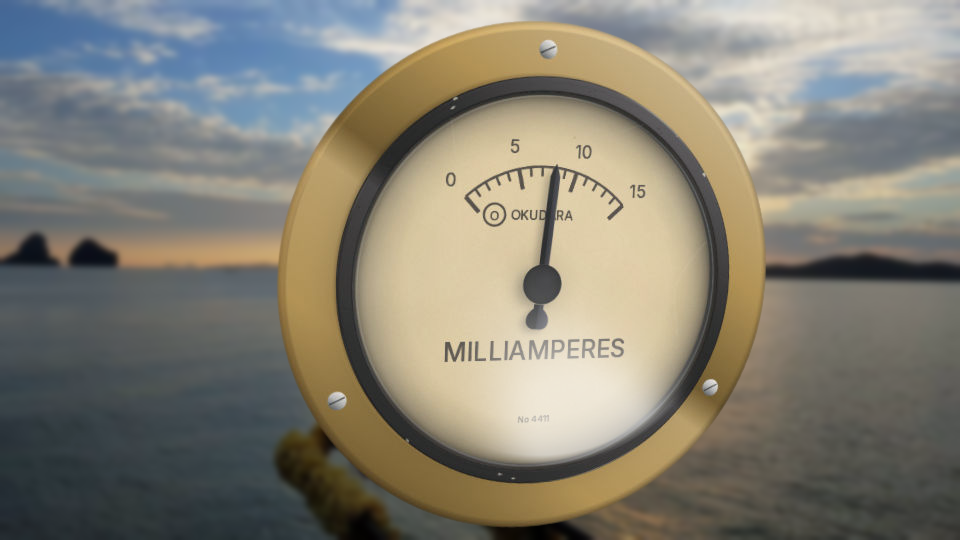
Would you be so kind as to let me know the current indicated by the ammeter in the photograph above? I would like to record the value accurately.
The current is 8 mA
